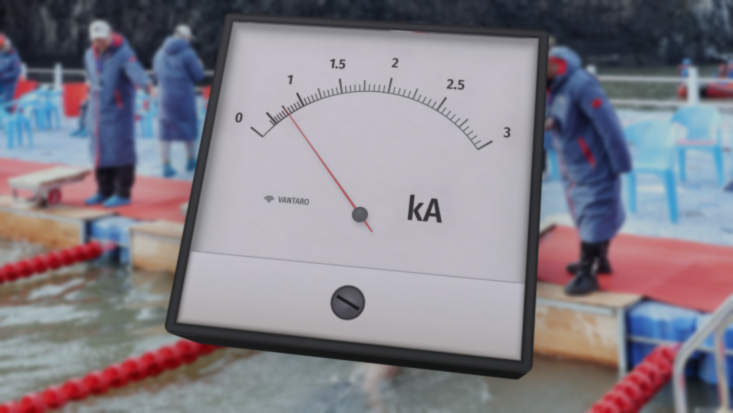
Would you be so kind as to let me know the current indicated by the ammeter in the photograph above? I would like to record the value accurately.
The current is 0.75 kA
